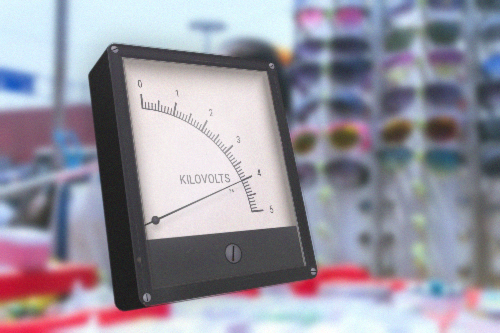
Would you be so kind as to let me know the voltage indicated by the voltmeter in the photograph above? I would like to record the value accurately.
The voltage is 4 kV
